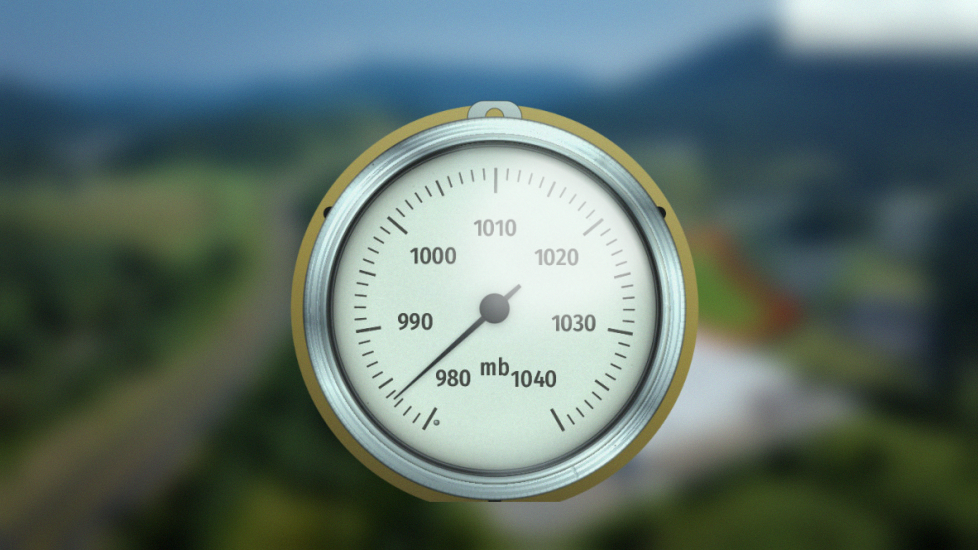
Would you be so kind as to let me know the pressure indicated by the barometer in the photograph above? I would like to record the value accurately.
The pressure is 983.5 mbar
